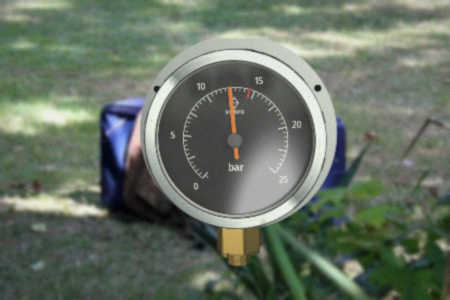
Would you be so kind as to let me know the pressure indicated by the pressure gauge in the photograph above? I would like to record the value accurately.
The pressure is 12.5 bar
